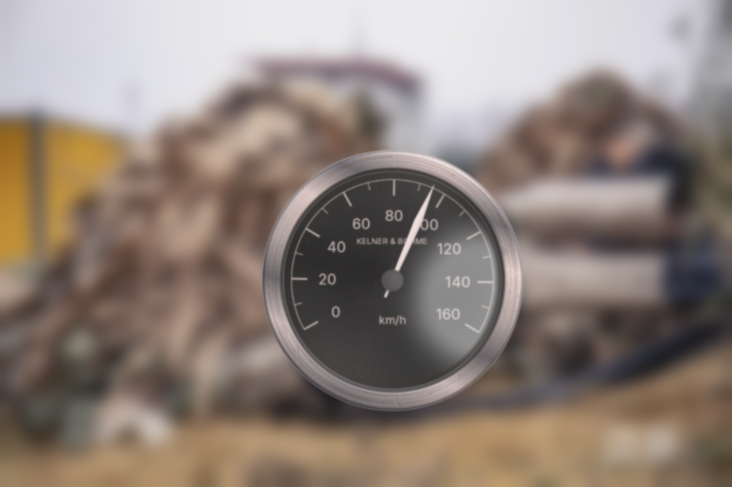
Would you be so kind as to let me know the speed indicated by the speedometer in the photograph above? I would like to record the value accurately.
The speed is 95 km/h
